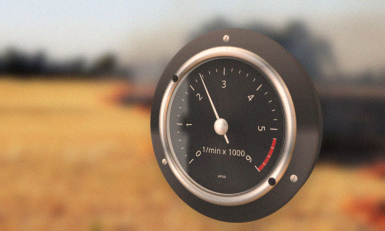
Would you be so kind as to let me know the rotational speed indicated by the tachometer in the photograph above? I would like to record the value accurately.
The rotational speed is 2400 rpm
